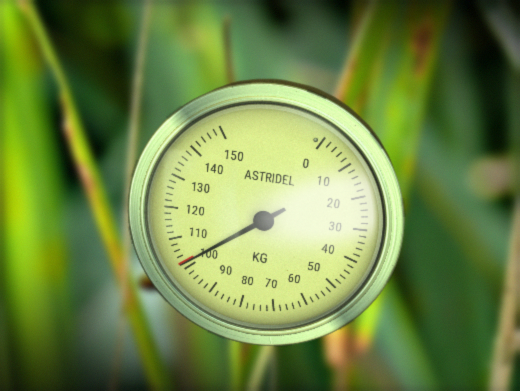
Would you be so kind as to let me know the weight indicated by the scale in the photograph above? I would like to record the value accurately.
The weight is 102 kg
